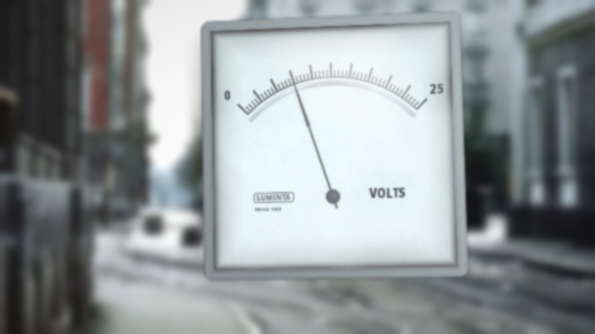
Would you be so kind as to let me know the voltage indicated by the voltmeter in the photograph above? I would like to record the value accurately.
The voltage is 7.5 V
